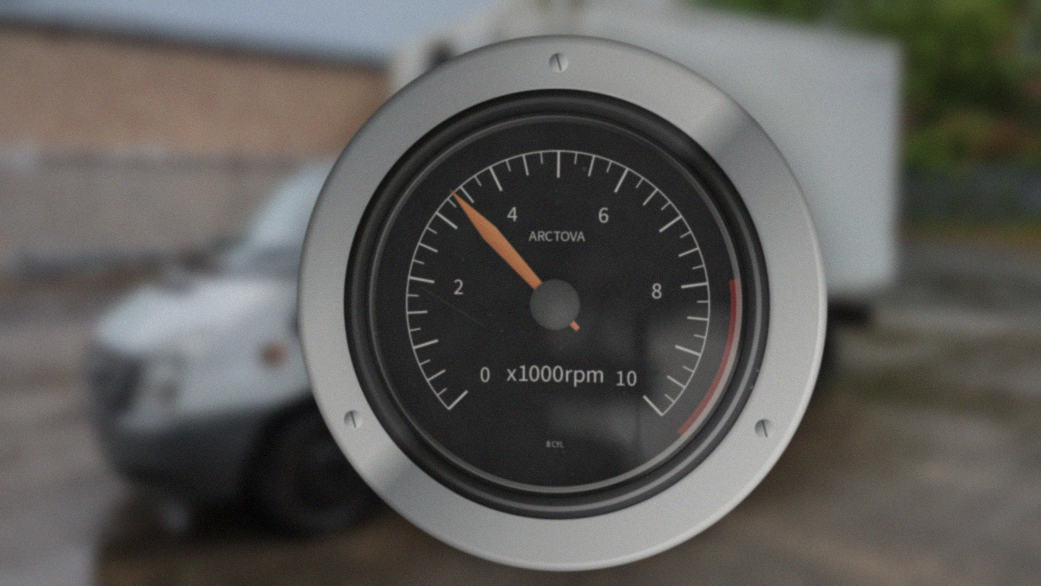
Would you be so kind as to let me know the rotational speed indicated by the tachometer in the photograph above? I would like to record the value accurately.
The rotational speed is 3375 rpm
